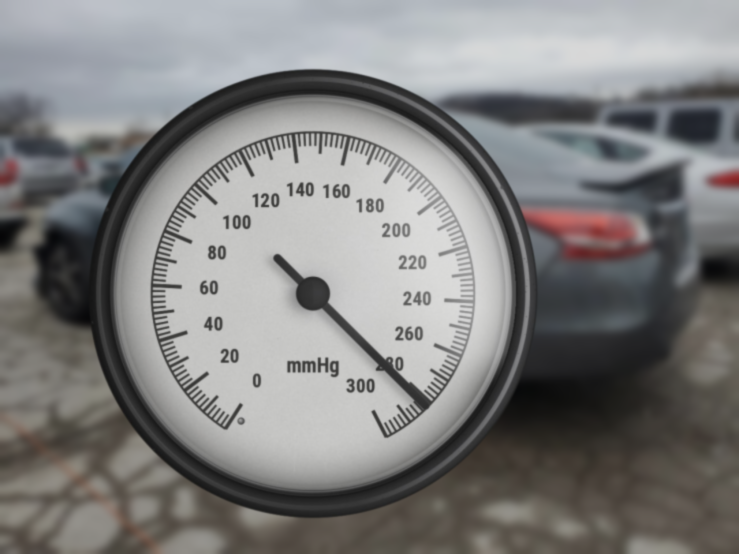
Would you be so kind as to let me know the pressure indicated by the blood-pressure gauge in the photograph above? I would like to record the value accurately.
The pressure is 282 mmHg
